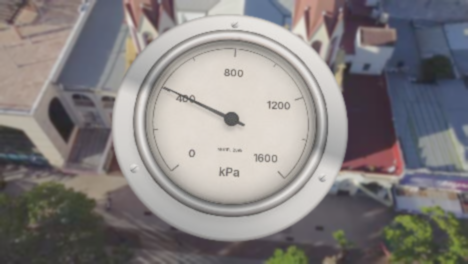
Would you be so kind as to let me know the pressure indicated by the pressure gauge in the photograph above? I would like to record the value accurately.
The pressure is 400 kPa
